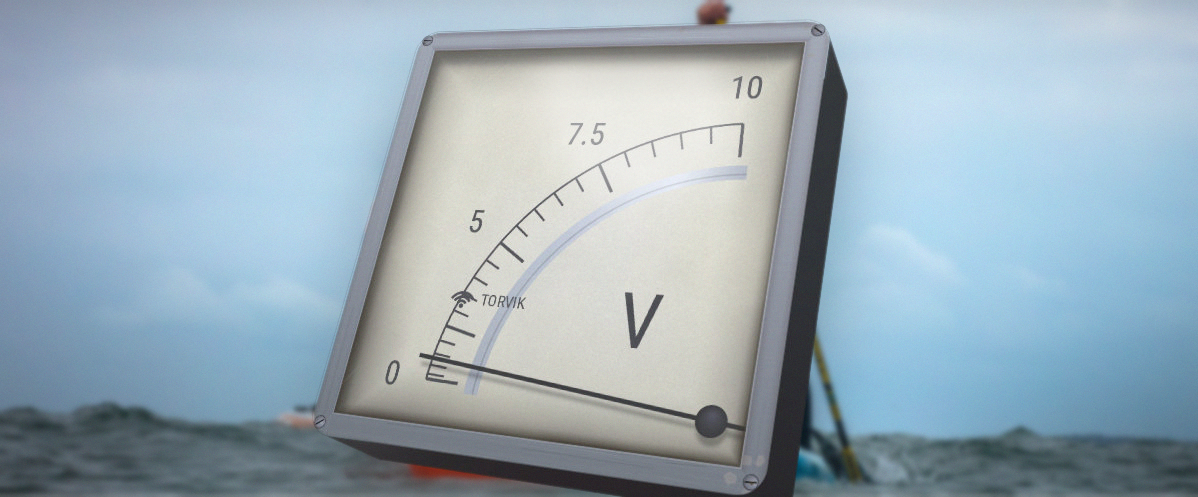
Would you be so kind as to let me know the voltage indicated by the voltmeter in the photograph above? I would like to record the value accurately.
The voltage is 1.25 V
